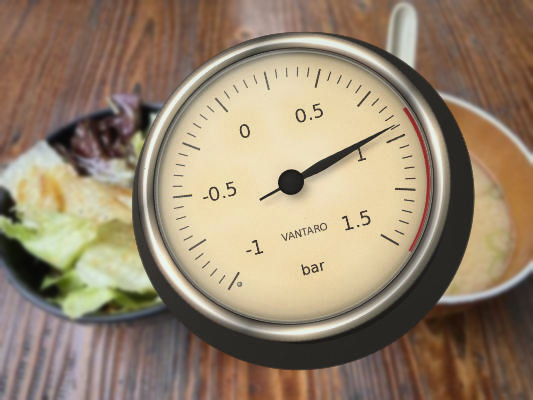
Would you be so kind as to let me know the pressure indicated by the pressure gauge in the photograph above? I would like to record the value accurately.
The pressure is 0.95 bar
